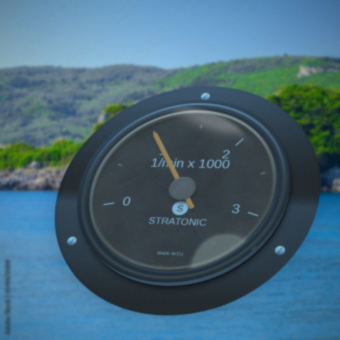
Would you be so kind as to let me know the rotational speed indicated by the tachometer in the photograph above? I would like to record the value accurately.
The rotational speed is 1000 rpm
